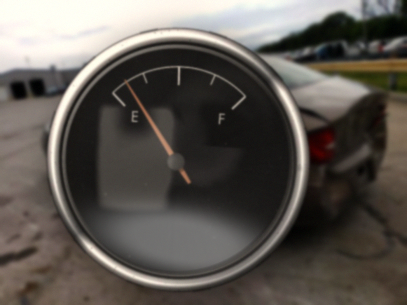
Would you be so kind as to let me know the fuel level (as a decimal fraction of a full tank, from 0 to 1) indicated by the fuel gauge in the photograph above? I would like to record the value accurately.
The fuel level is 0.125
